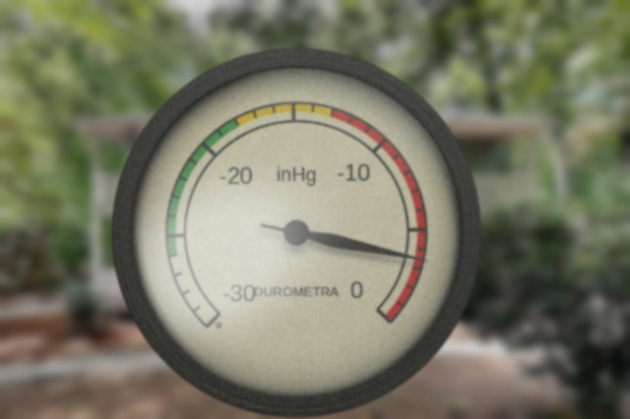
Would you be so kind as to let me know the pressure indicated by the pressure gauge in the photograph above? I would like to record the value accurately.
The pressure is -3.5 inHg
